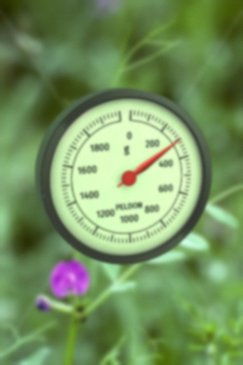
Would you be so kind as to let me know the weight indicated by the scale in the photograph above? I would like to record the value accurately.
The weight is 300 g
